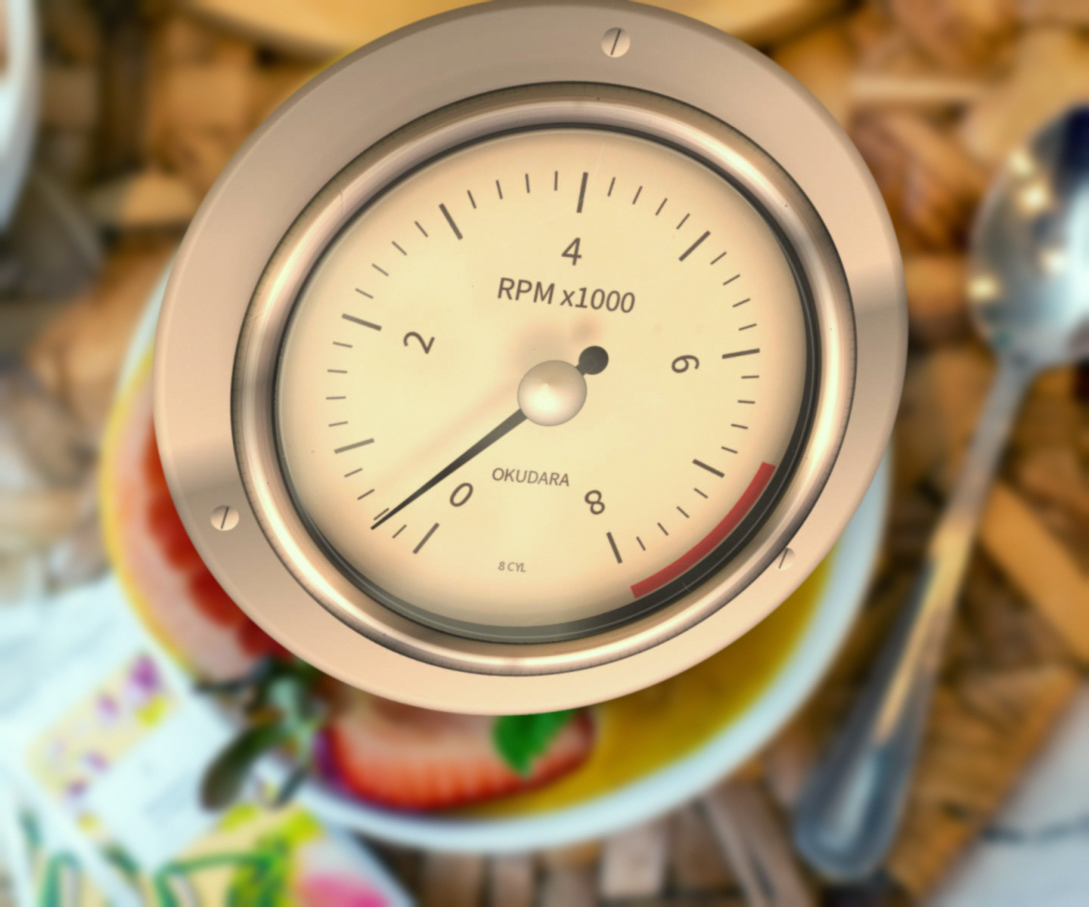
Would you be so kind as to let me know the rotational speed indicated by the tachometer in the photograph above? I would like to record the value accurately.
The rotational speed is 400 rpm
